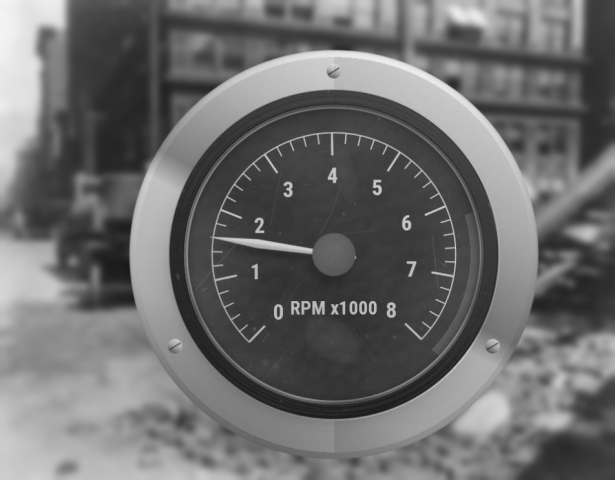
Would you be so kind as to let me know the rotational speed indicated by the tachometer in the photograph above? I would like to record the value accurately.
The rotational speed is 1600 rpm
